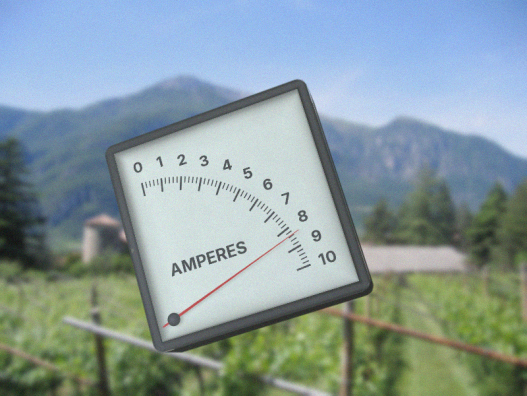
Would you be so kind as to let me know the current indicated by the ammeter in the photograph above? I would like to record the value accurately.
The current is 8.4 A
